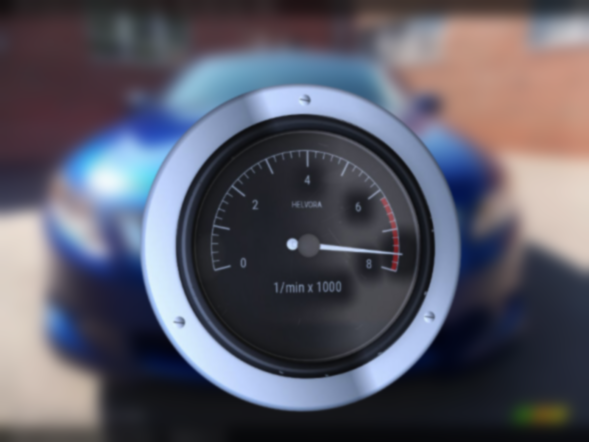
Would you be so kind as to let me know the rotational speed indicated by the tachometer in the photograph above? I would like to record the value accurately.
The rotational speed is 7600 rpm
